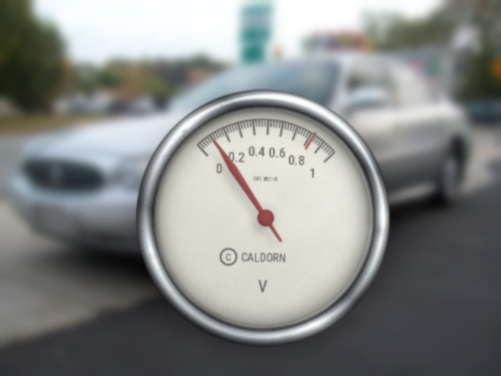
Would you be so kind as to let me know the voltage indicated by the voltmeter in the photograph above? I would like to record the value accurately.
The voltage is 0.1 V
